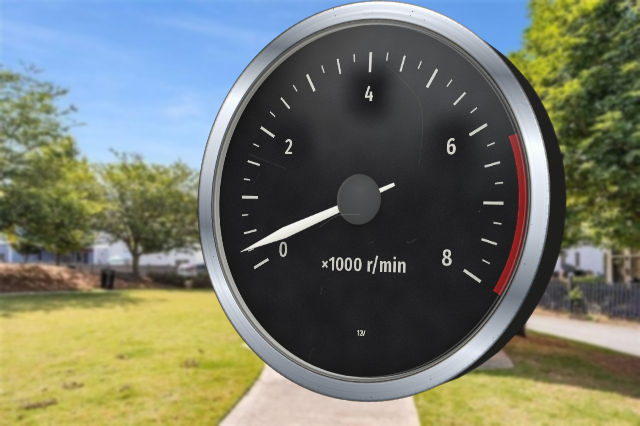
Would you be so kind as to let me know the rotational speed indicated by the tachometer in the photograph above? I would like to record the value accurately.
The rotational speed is 250 rpm
